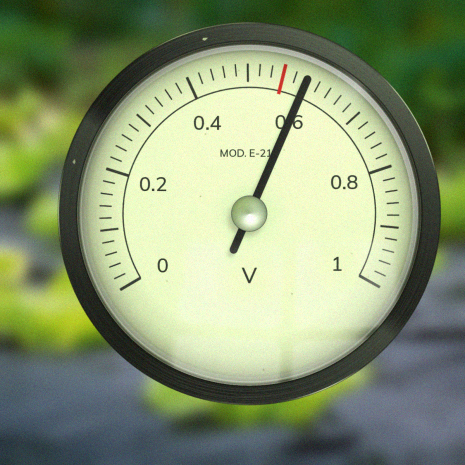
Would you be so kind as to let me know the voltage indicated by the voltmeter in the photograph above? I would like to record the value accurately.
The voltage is 0.6 V
